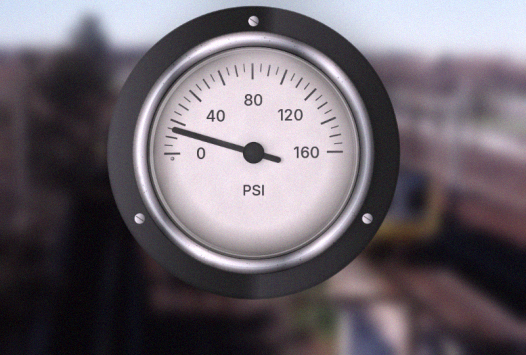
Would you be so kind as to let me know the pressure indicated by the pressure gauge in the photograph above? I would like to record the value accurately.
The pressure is 15 psi
